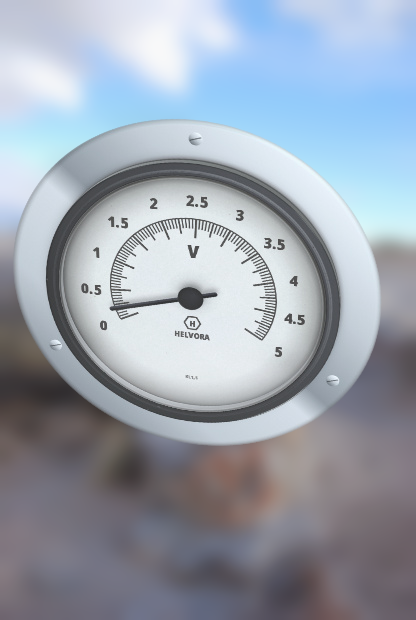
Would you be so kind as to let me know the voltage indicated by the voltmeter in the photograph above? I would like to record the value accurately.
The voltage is 0.25 V
